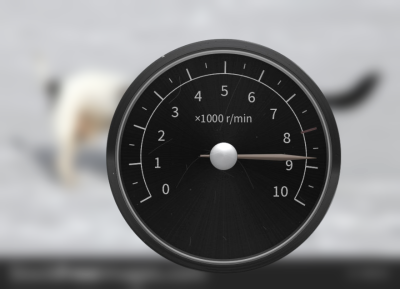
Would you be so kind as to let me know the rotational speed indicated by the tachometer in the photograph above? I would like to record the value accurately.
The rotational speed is 8750 rpm
